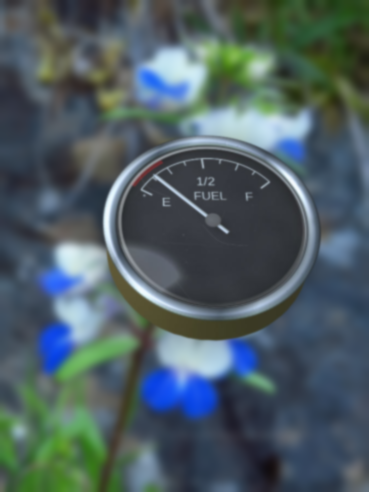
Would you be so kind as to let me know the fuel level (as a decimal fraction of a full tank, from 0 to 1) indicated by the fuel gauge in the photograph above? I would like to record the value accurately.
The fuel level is 0.125
